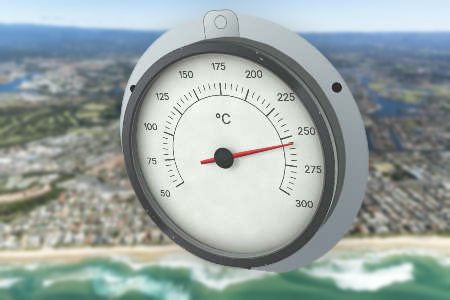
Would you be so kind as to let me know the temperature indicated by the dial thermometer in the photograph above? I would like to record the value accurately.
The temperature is 255 °C
